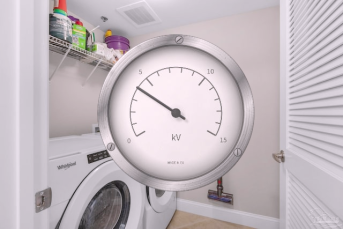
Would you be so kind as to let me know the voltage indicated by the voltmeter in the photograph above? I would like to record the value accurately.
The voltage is 4 kV
